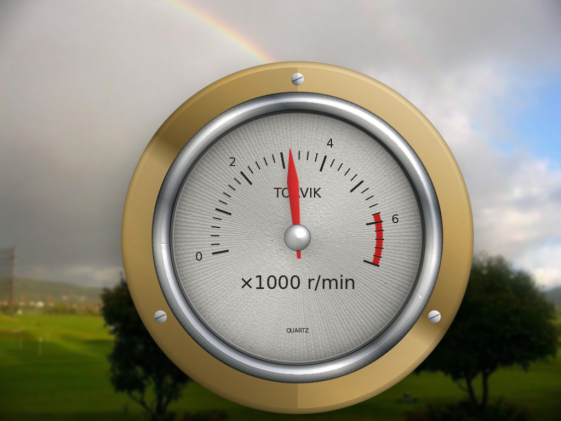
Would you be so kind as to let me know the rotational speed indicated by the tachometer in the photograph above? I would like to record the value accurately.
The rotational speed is 3200 rpm
